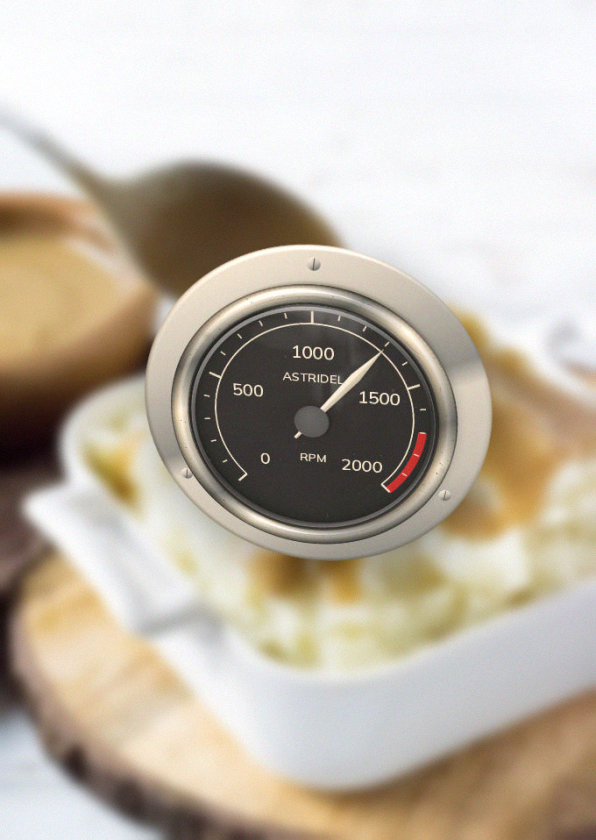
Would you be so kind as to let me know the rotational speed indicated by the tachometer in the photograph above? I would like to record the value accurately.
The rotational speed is 1300 rpm
